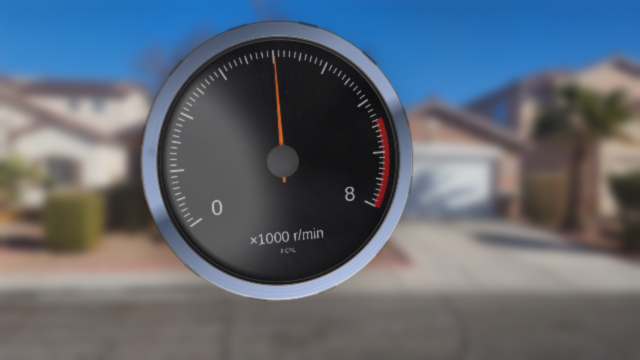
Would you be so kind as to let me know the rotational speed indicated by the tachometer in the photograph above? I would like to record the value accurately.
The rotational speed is 4000 rpm
